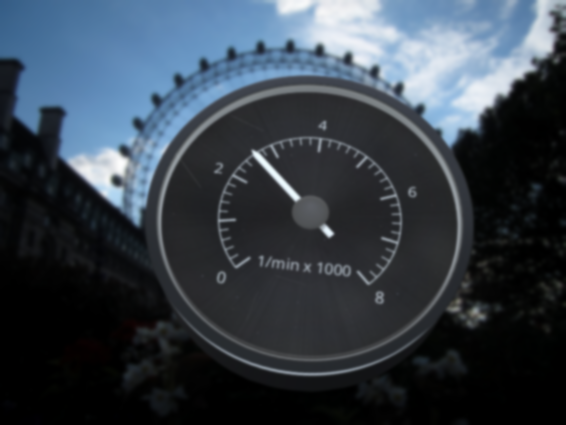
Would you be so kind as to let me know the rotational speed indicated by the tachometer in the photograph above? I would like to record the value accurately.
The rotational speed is 2600 rpm
